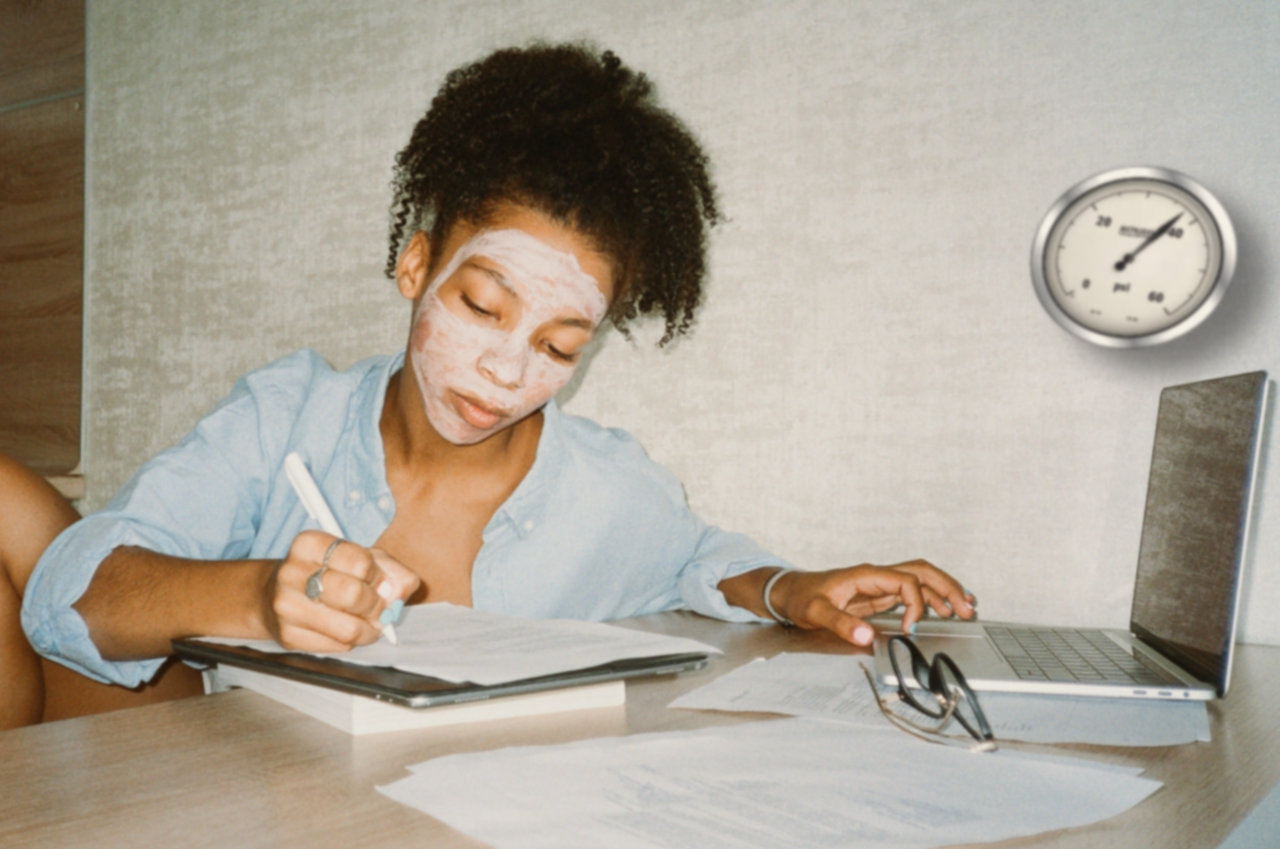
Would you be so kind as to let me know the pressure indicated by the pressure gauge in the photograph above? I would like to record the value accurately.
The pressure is 37.5 psi
